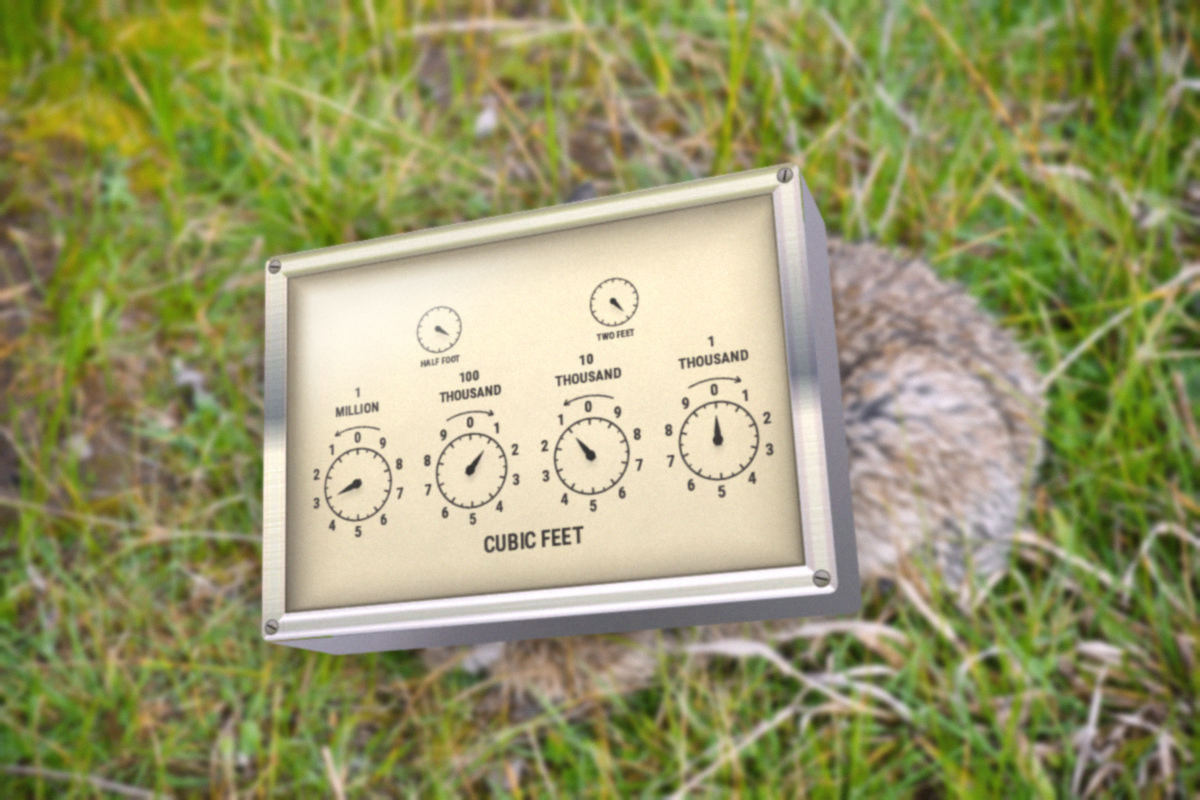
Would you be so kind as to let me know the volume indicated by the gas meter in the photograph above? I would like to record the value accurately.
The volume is 311000 ft³
